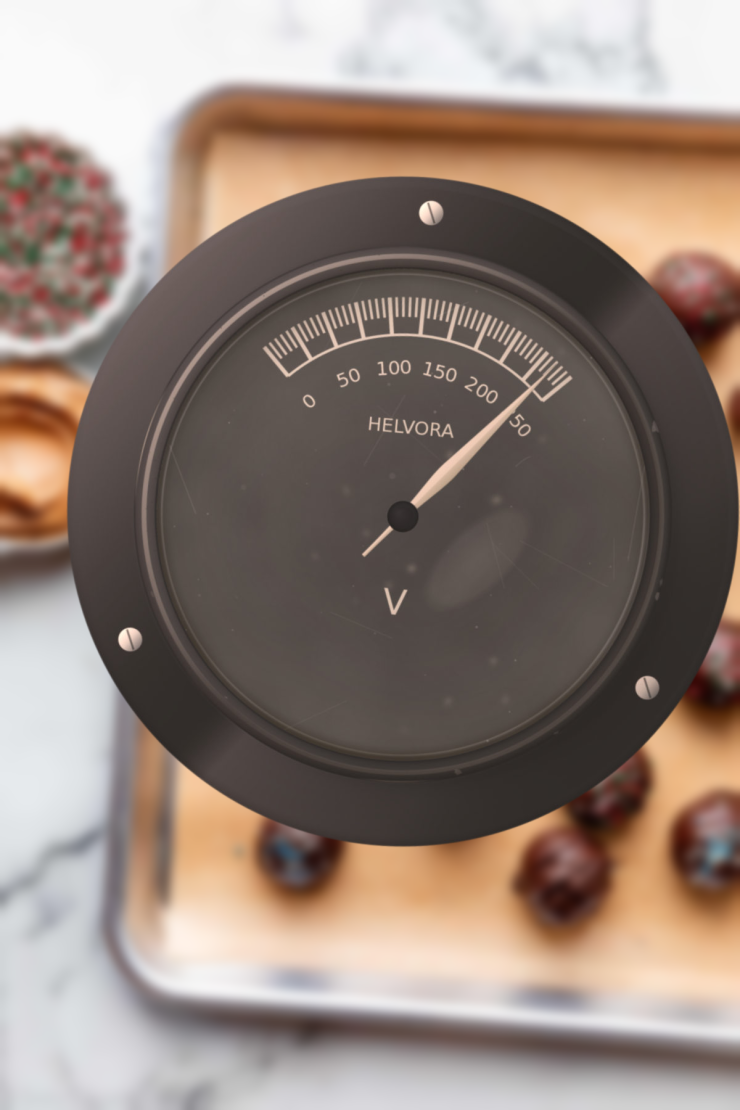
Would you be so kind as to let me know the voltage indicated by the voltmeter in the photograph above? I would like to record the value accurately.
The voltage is 235 V
